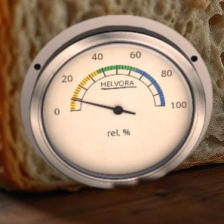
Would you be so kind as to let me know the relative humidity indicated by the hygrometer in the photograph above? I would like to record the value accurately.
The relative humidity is 10 %
